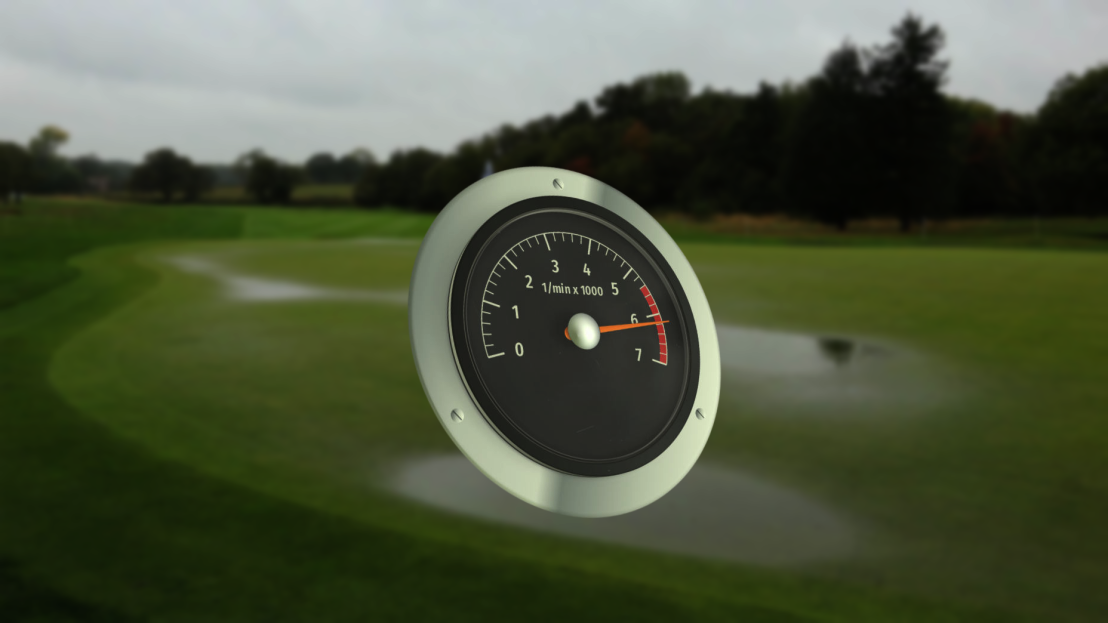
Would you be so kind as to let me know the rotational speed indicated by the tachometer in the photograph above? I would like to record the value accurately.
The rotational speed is 6200 rpm
